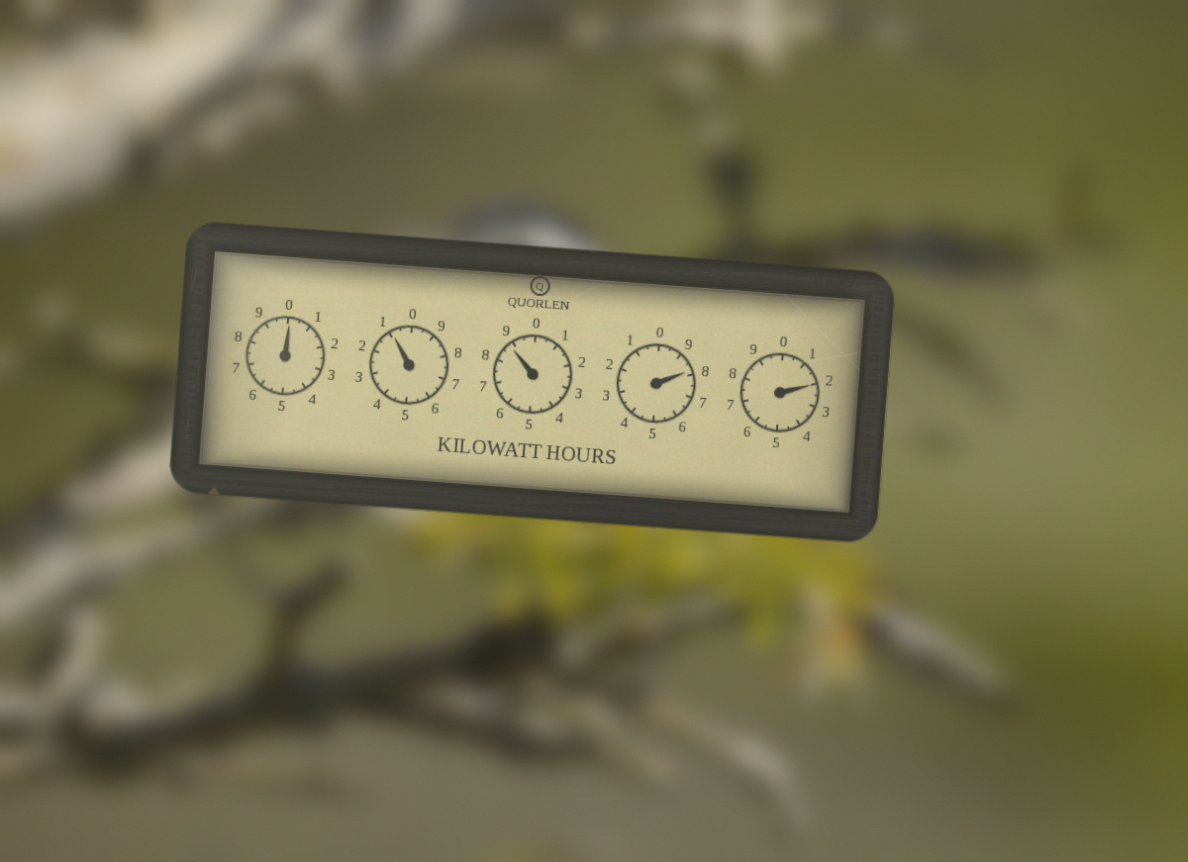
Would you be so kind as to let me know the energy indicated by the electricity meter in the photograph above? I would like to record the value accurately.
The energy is 882 kWh
